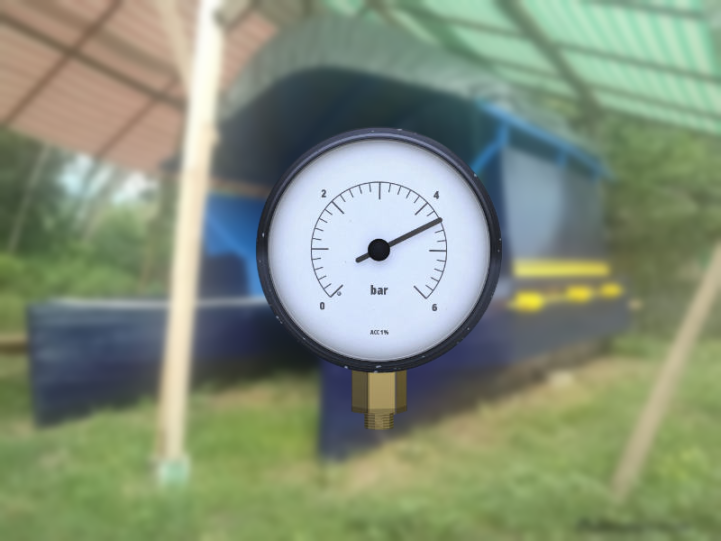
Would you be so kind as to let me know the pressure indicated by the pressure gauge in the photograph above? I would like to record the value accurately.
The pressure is 4.4 bar
